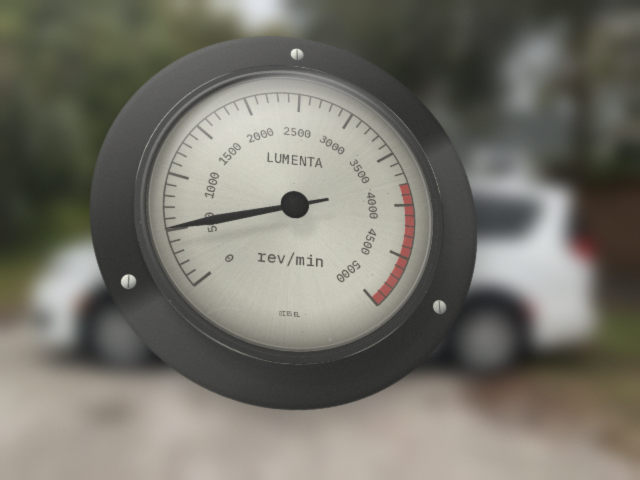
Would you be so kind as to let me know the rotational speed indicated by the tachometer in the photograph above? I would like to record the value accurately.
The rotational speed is 500 rpm
